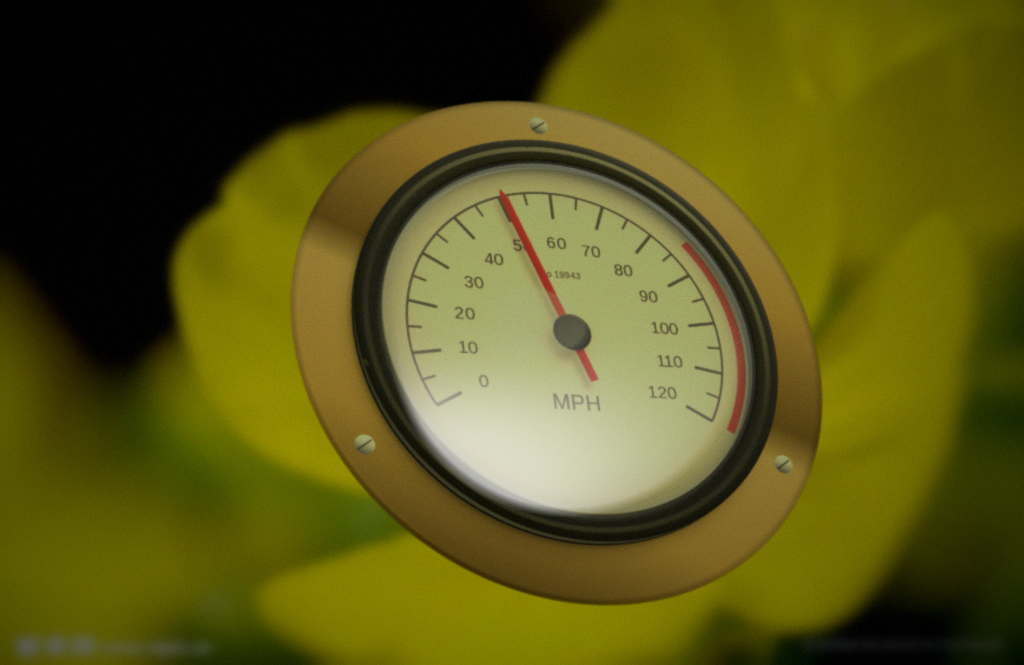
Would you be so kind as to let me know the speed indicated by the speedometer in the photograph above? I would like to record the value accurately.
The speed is 50 mph
